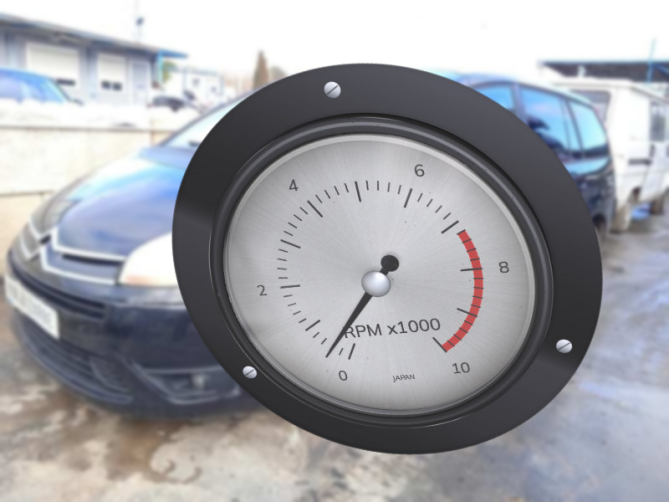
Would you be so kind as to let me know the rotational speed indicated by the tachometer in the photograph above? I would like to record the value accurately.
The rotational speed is 400 rpm
